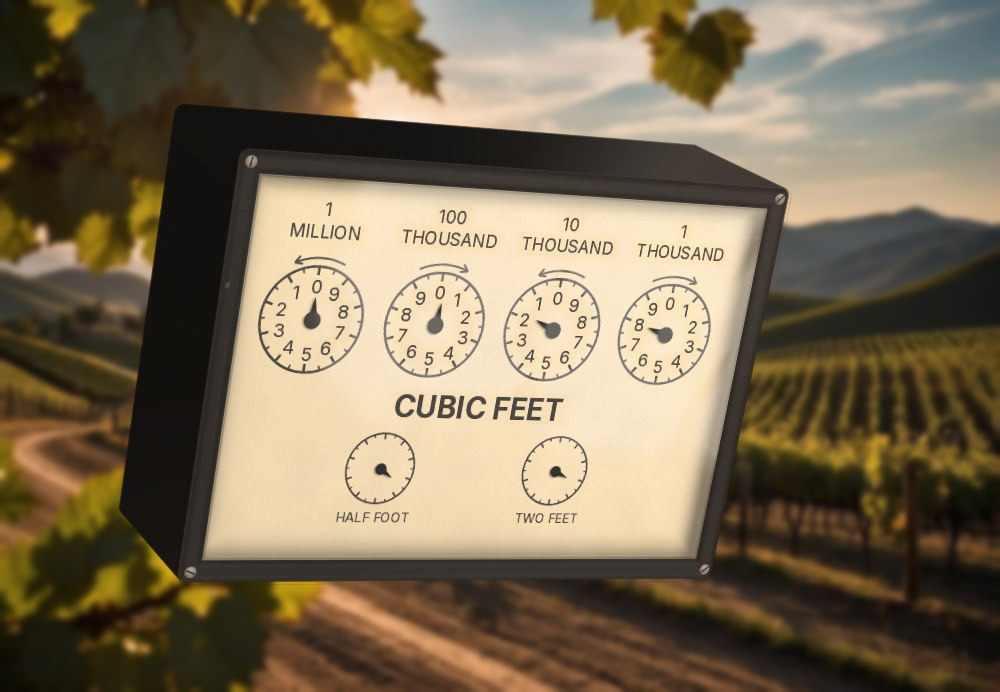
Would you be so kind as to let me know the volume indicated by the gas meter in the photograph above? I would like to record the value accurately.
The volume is 1800 ft³
